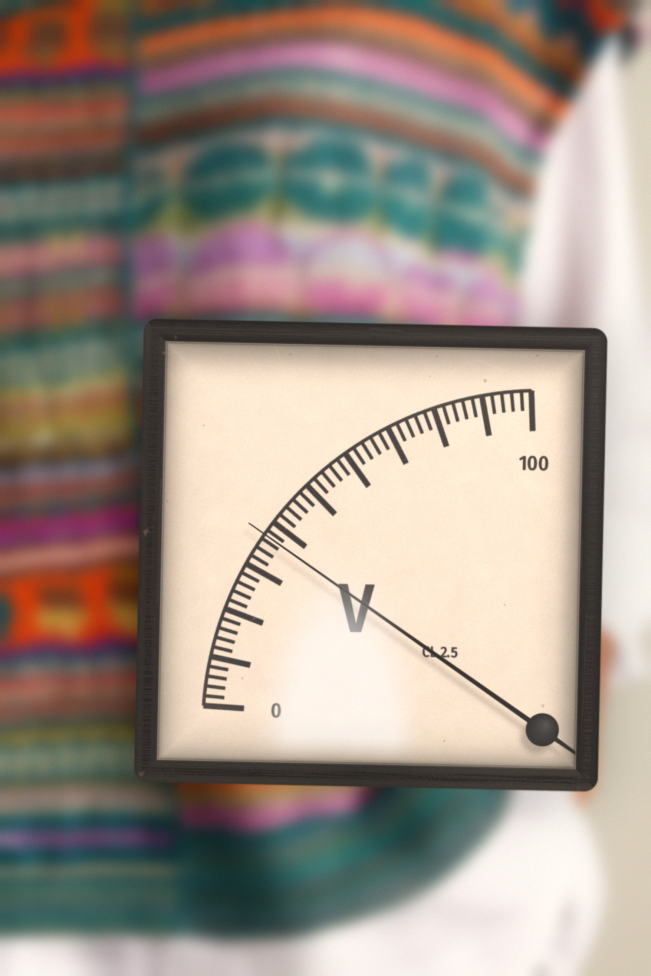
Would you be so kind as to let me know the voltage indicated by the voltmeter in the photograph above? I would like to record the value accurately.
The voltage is 37 V
